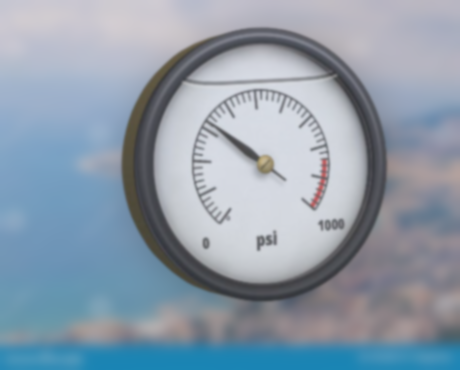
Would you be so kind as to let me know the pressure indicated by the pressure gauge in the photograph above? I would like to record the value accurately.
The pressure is 320 psi
